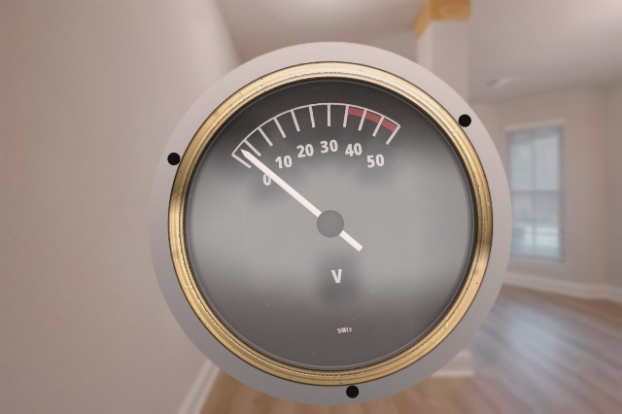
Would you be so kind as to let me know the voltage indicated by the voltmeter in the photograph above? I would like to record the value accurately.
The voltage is 2.5 V
